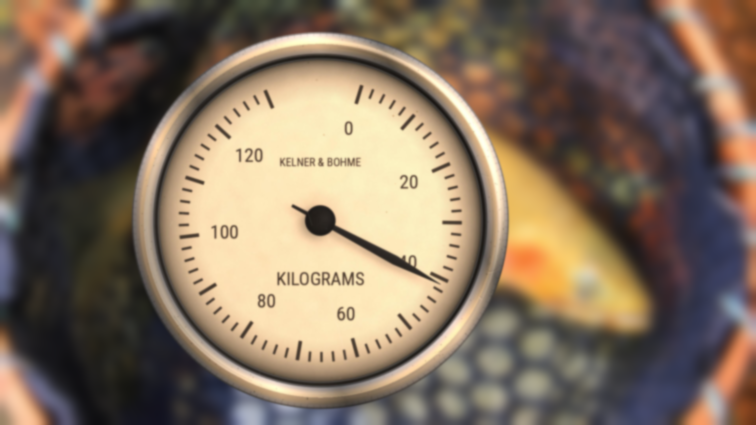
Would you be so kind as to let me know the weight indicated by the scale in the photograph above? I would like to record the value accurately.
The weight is 41 kg
